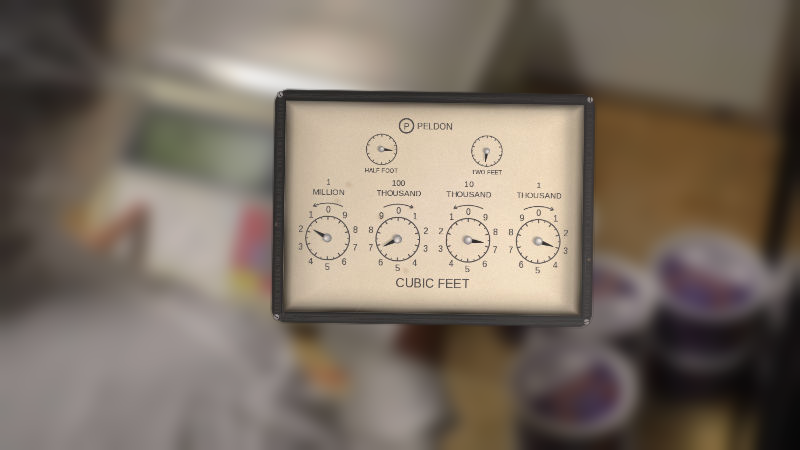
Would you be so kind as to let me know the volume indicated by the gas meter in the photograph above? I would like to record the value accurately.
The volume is 167300 ft³
